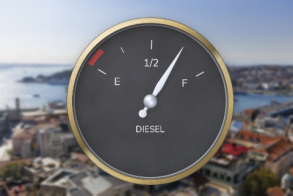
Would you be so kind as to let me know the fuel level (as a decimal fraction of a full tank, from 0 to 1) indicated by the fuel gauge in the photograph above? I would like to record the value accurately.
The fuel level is 0.75
